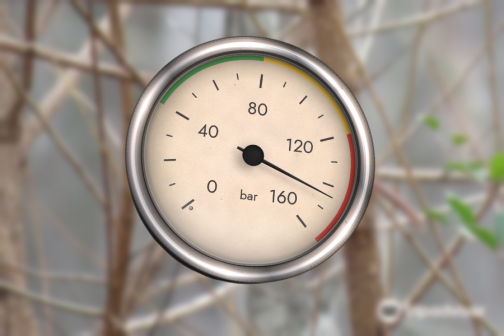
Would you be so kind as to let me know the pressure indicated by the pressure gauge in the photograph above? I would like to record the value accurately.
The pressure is 145 bar
